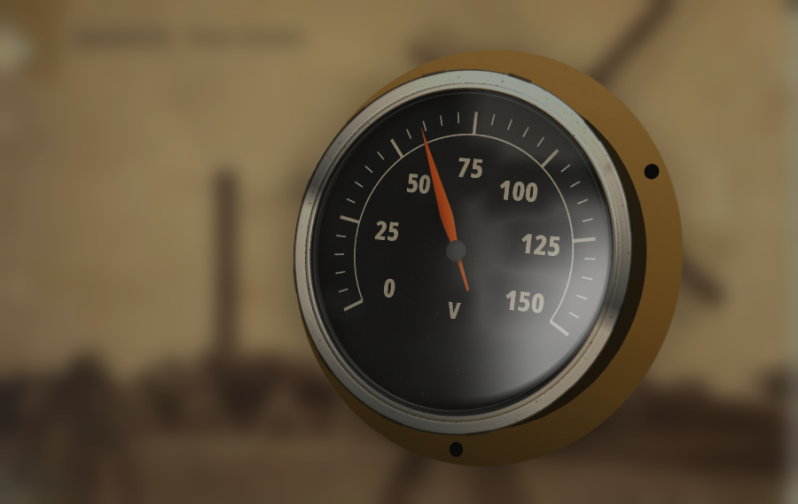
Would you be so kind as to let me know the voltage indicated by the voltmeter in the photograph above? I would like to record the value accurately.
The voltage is 60 V
